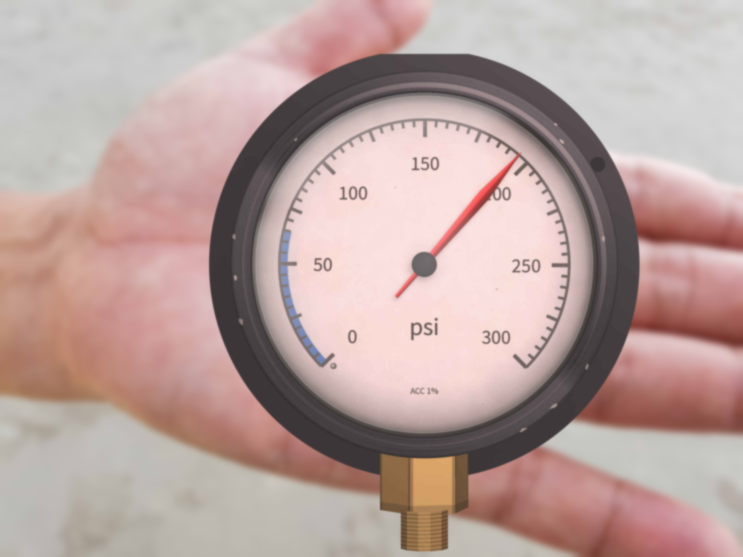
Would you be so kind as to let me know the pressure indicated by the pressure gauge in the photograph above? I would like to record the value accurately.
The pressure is 195 psi
